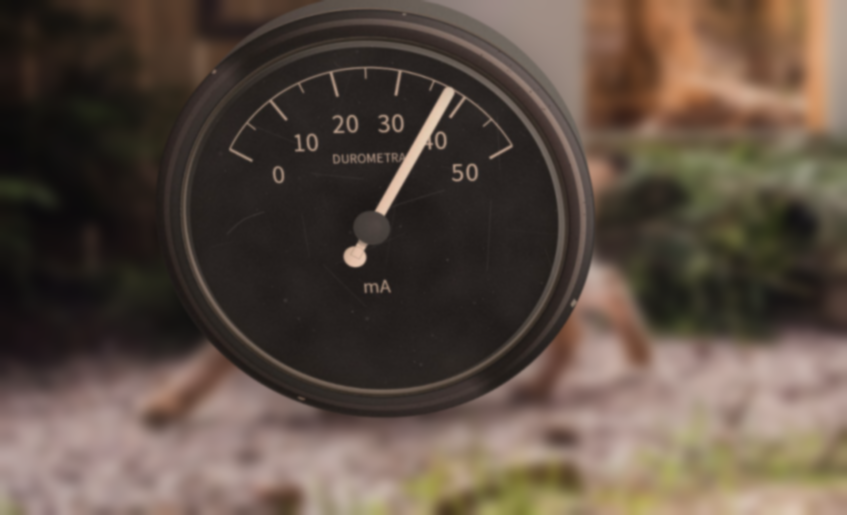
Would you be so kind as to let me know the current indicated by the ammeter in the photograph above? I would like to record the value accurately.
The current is 37.5 mA
